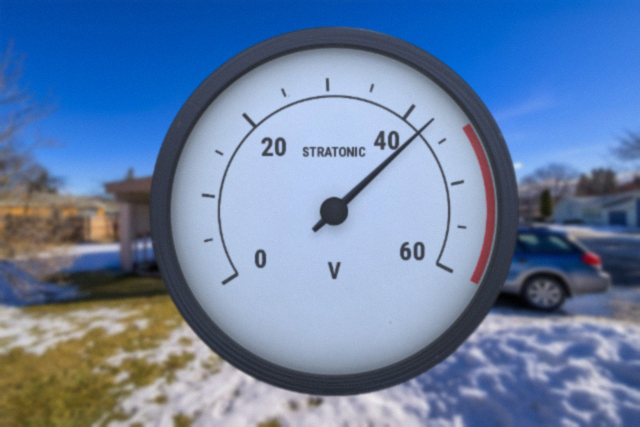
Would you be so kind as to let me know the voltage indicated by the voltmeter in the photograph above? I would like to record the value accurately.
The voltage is 42.5 V
